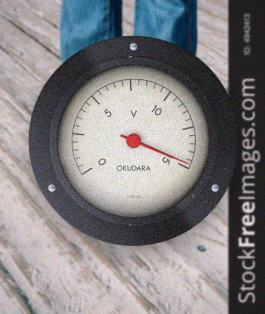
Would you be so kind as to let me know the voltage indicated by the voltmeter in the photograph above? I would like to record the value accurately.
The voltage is 14.75 V
